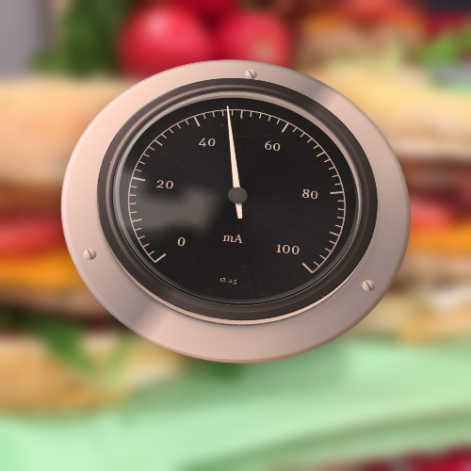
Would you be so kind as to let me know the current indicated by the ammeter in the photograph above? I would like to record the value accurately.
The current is 47 mA
